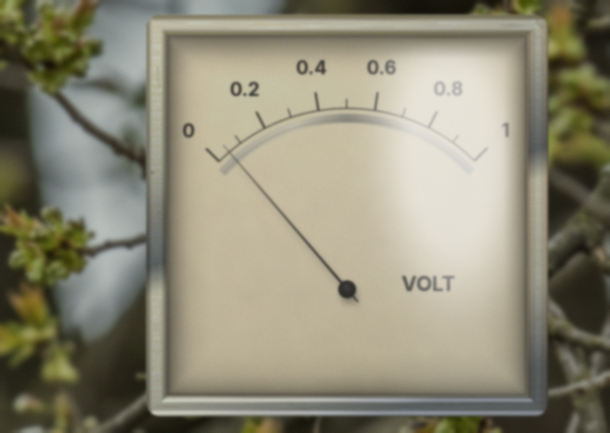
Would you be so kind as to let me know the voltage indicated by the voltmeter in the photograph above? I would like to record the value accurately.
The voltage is 0.05 V
